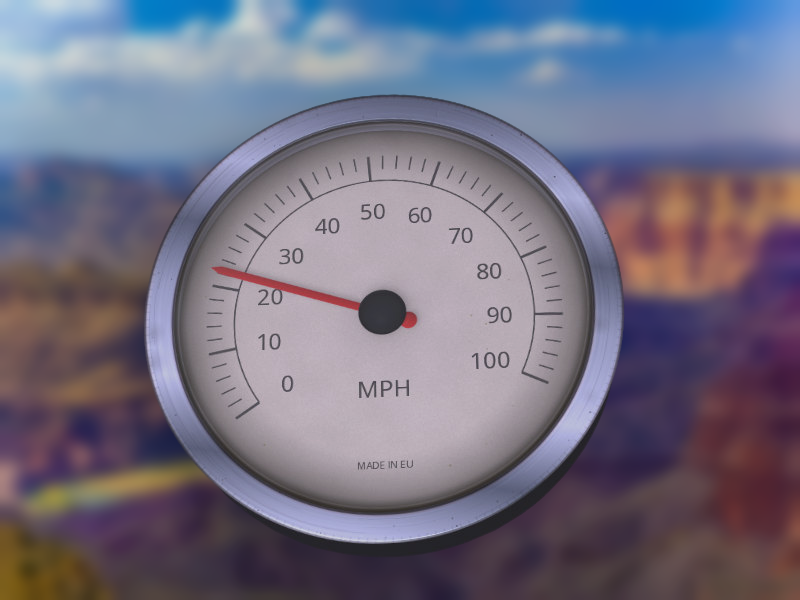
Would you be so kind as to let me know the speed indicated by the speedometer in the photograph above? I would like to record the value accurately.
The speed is 22 mph
